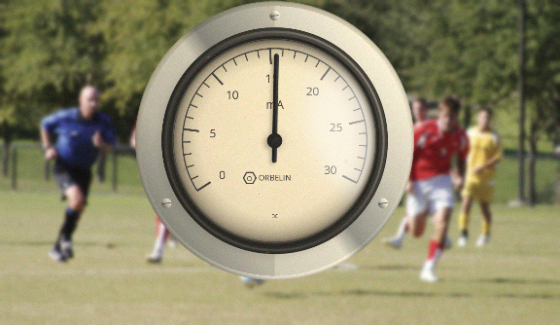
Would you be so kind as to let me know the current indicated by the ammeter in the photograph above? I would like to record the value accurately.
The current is 15.5 mA
